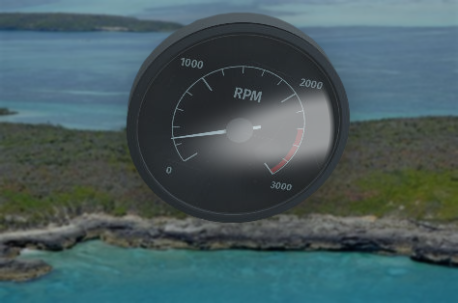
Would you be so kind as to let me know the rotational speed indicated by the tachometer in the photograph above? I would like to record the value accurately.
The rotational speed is 300 rpm
